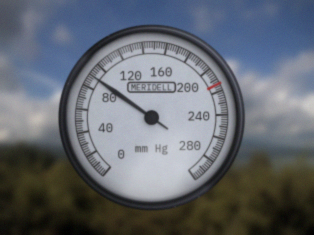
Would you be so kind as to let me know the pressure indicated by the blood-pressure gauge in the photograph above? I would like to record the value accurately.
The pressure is 90 mmHg
